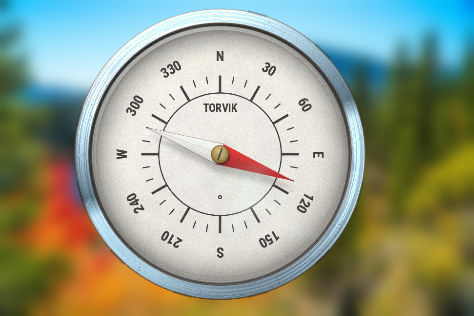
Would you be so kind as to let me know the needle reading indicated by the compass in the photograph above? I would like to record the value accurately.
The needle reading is 110 °
